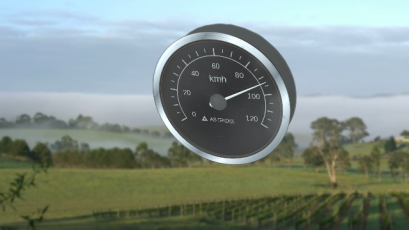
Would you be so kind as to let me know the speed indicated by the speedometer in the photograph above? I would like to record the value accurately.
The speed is 92.5 km/h
